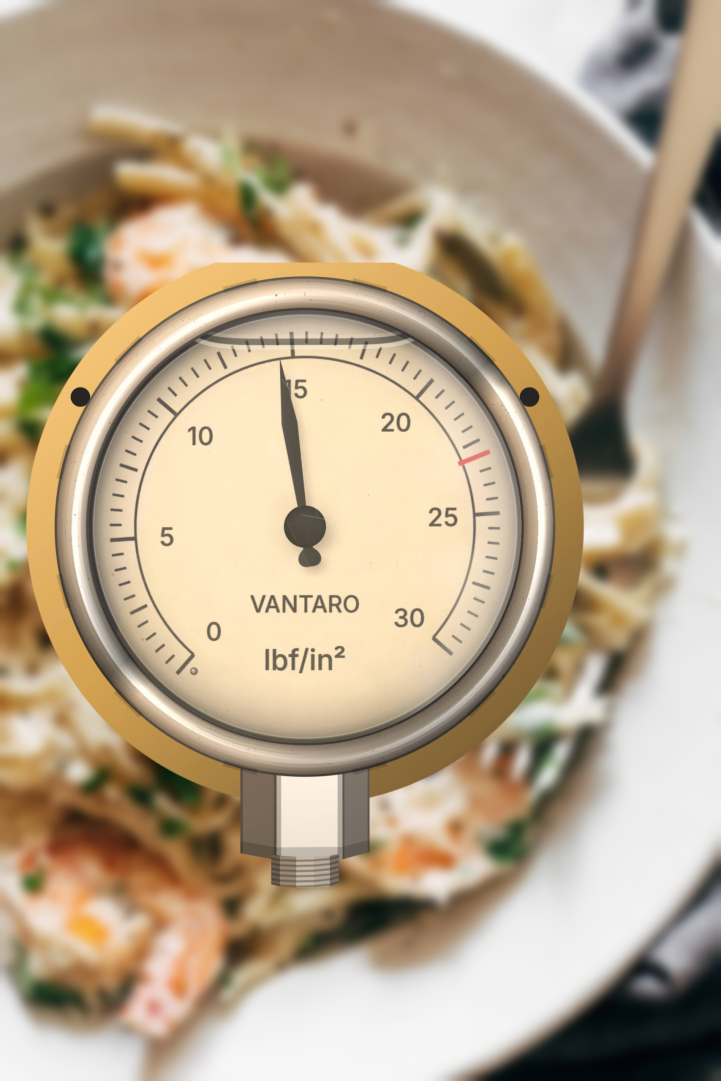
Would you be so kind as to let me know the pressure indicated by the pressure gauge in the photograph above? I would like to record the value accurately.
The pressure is 14.5 psi
